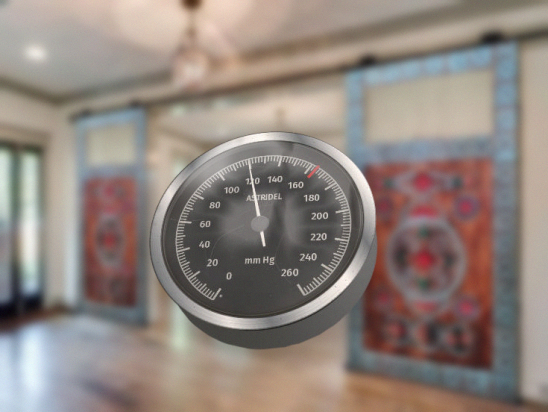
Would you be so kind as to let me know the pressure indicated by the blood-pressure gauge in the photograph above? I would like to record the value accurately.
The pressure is 120 mmHg
